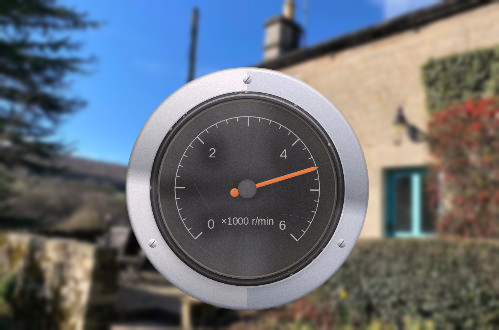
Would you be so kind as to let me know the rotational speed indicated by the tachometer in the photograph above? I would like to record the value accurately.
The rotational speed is 4600 rpm
